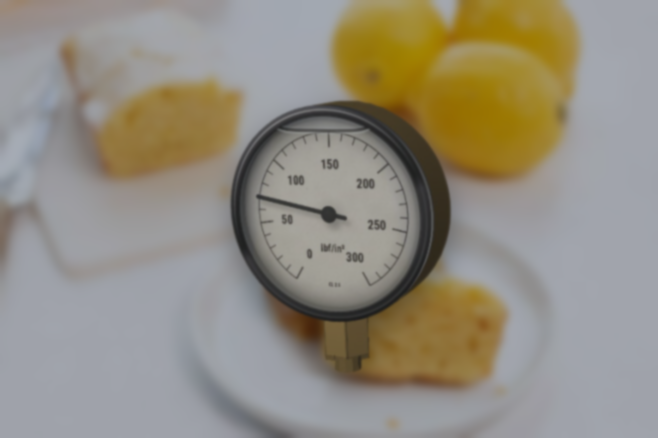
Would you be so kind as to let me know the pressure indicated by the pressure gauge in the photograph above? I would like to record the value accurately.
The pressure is 70 psi
